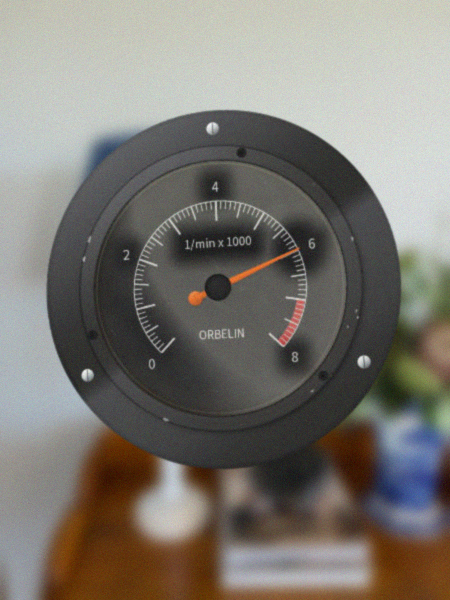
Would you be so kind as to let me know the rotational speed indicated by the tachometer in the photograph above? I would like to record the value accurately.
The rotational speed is 6000 rpm
